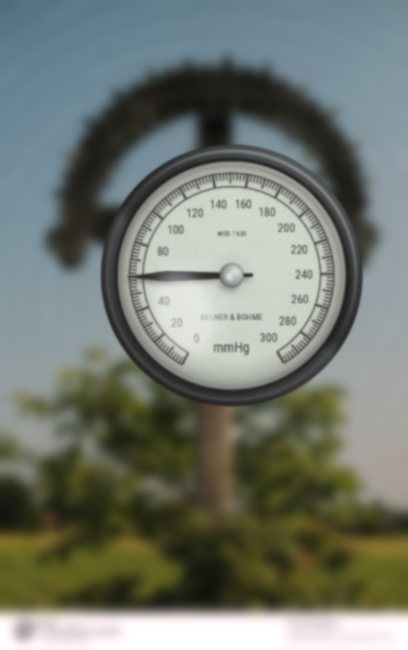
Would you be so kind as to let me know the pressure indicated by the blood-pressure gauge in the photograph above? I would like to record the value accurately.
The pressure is 60 mmHg
